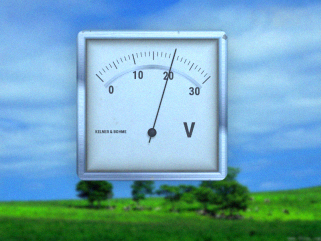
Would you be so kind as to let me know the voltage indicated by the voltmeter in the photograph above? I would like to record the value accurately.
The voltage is 20 V
